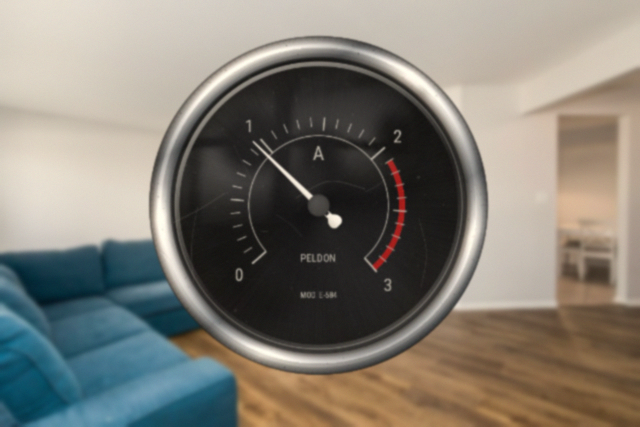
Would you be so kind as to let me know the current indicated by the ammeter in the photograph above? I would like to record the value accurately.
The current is 0.95 A
